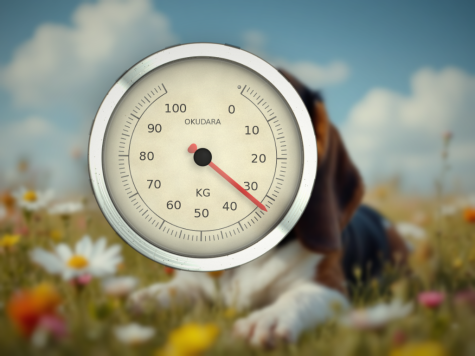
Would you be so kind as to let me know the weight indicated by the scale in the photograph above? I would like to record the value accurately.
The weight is 33 kg
